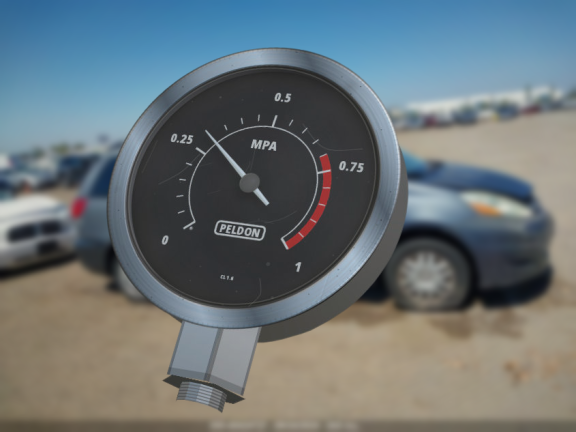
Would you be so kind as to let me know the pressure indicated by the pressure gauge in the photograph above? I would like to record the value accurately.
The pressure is 0.3 MPa
